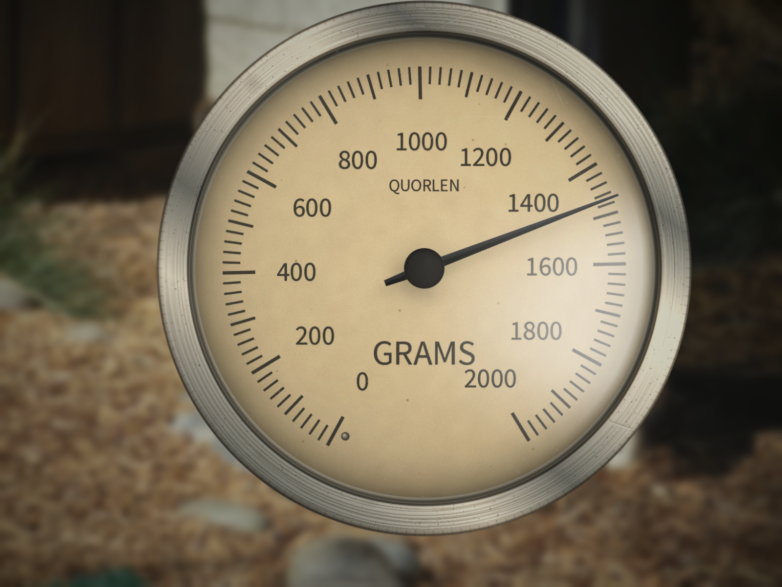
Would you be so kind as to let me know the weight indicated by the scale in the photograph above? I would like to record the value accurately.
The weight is 1470 g
